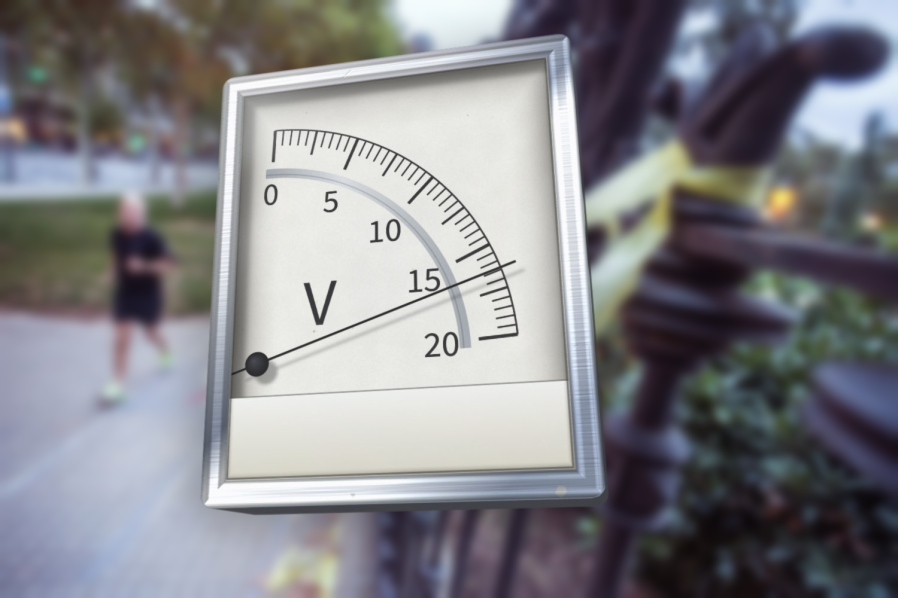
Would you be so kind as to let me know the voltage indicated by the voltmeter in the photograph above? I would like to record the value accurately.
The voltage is 16.5 V
